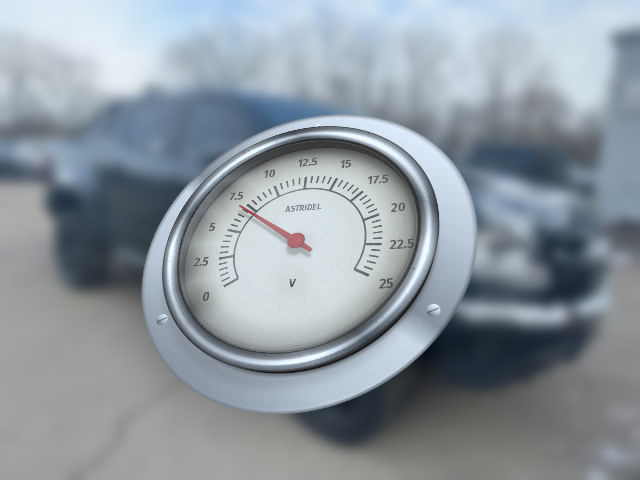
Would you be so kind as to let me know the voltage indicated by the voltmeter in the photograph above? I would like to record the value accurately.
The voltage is 7 V
